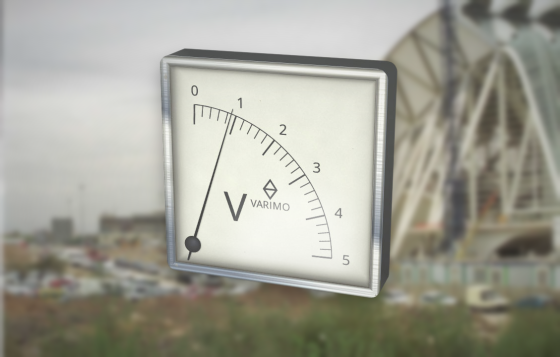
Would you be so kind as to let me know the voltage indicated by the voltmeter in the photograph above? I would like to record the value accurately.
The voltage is 0.9 V
